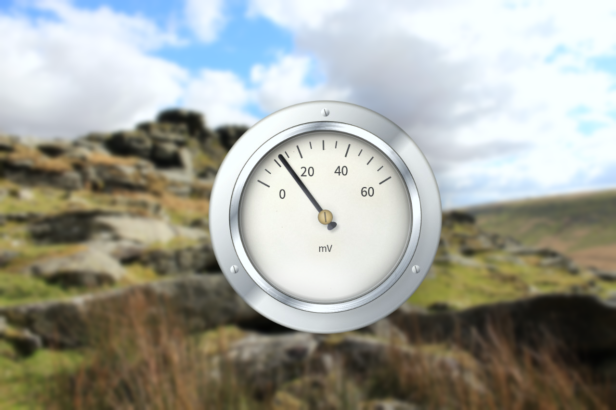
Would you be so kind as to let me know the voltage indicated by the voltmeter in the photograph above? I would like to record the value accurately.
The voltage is 12.5 mV
